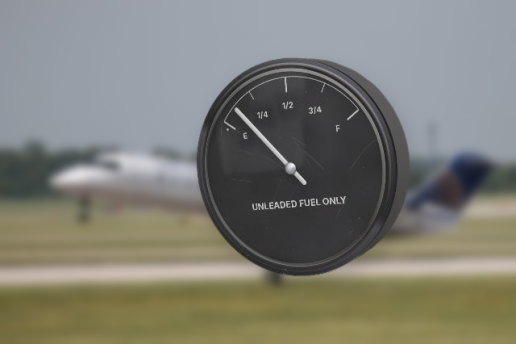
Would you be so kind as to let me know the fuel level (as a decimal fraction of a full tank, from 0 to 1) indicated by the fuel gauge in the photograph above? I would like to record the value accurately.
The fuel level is 0.125
